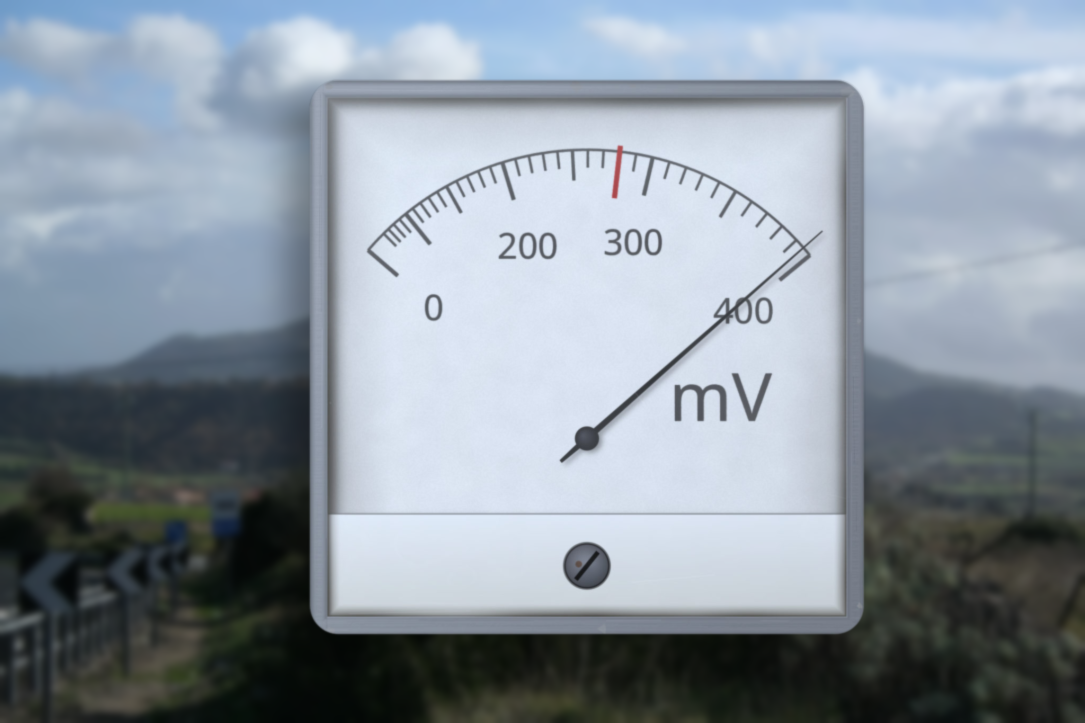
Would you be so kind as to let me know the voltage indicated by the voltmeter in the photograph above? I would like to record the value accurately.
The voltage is 395 mV
